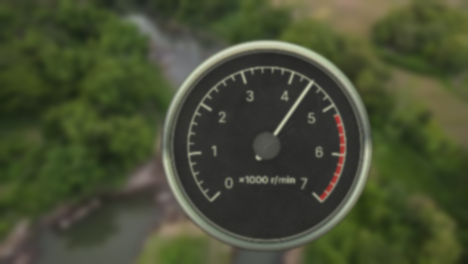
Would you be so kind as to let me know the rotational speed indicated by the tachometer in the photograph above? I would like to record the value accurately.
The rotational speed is 4400 rpm
